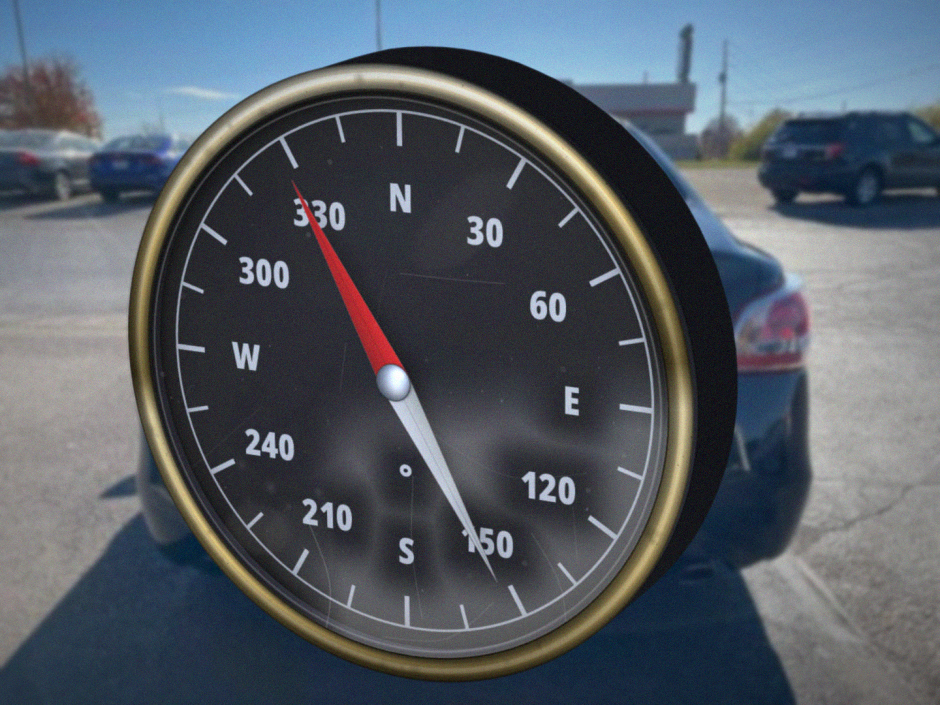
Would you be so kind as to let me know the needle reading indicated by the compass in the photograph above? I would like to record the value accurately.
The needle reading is 330 °
